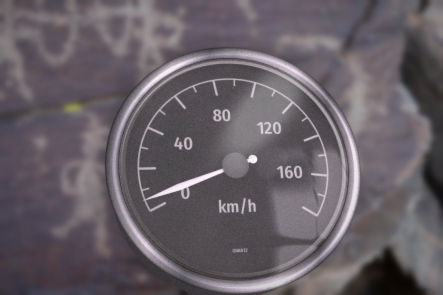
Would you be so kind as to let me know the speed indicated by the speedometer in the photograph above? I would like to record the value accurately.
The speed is 5 km/h
